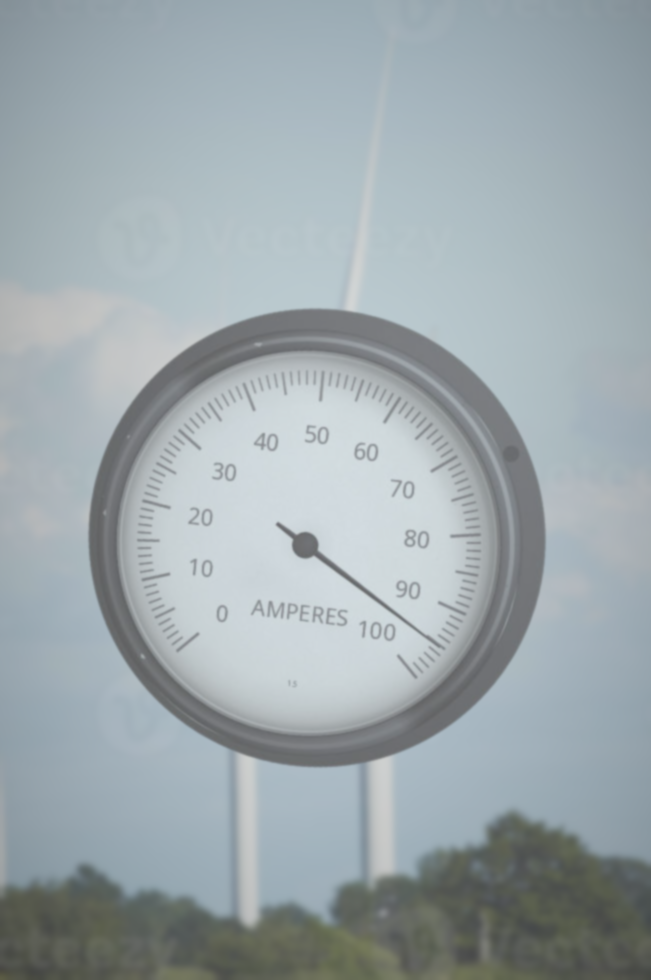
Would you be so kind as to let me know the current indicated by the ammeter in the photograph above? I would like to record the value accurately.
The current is 95 A
